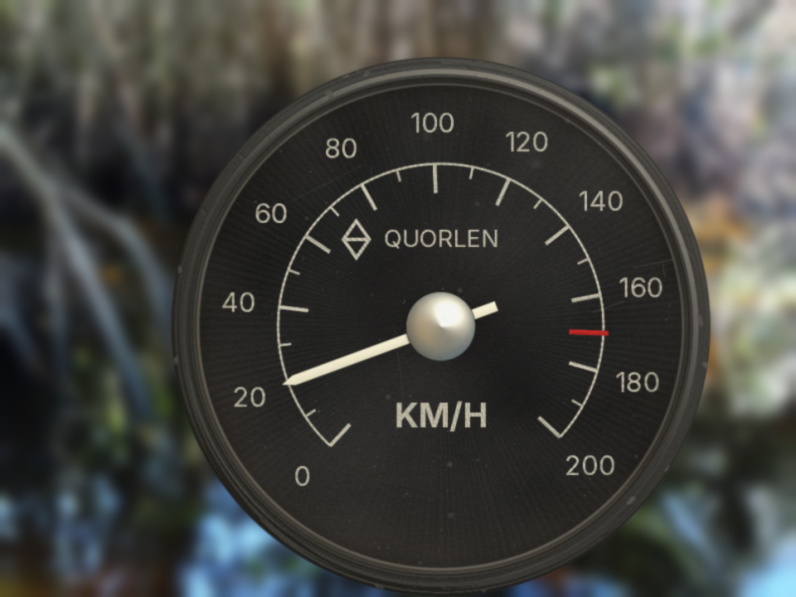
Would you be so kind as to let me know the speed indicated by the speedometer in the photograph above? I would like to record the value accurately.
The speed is 20 km/h
